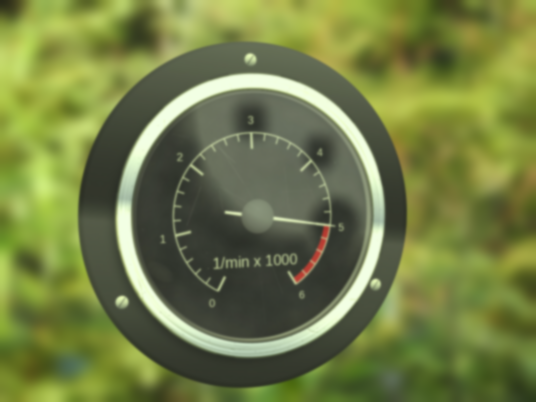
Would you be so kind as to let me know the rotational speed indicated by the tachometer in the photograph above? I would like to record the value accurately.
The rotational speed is 5000 rpm
